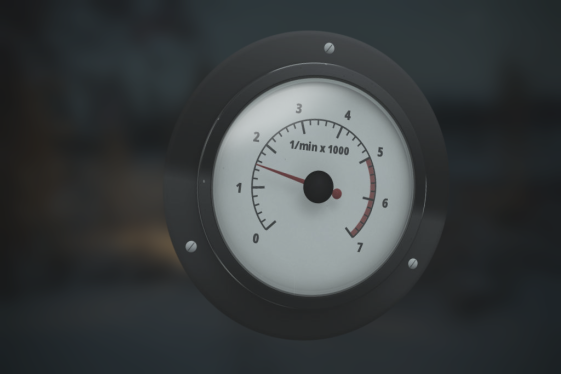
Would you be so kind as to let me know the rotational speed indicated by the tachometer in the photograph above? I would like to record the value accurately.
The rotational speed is 1500 rpm
